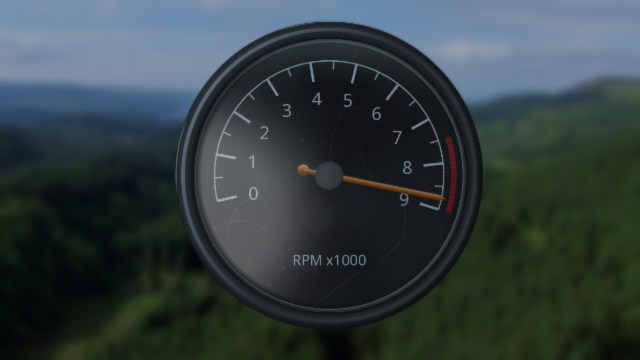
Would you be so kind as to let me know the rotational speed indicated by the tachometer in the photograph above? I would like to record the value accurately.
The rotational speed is 8750 rpm
